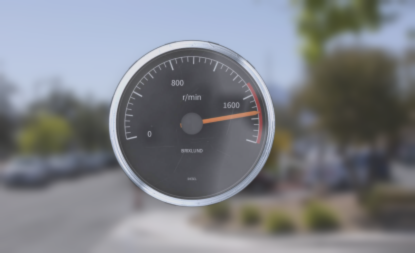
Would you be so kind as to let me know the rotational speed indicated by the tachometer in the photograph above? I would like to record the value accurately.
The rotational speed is 1750 rpm
